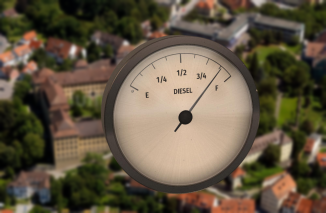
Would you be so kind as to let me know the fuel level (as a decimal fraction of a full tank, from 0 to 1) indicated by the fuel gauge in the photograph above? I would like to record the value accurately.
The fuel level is 0.875
